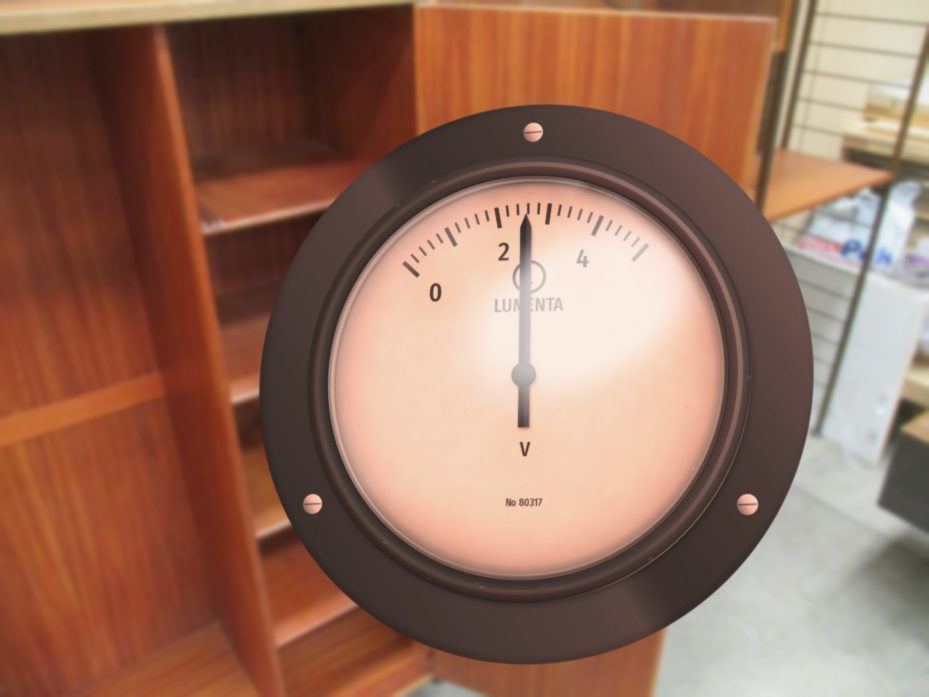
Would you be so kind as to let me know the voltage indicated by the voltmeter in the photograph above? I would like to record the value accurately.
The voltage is 2.6 V
